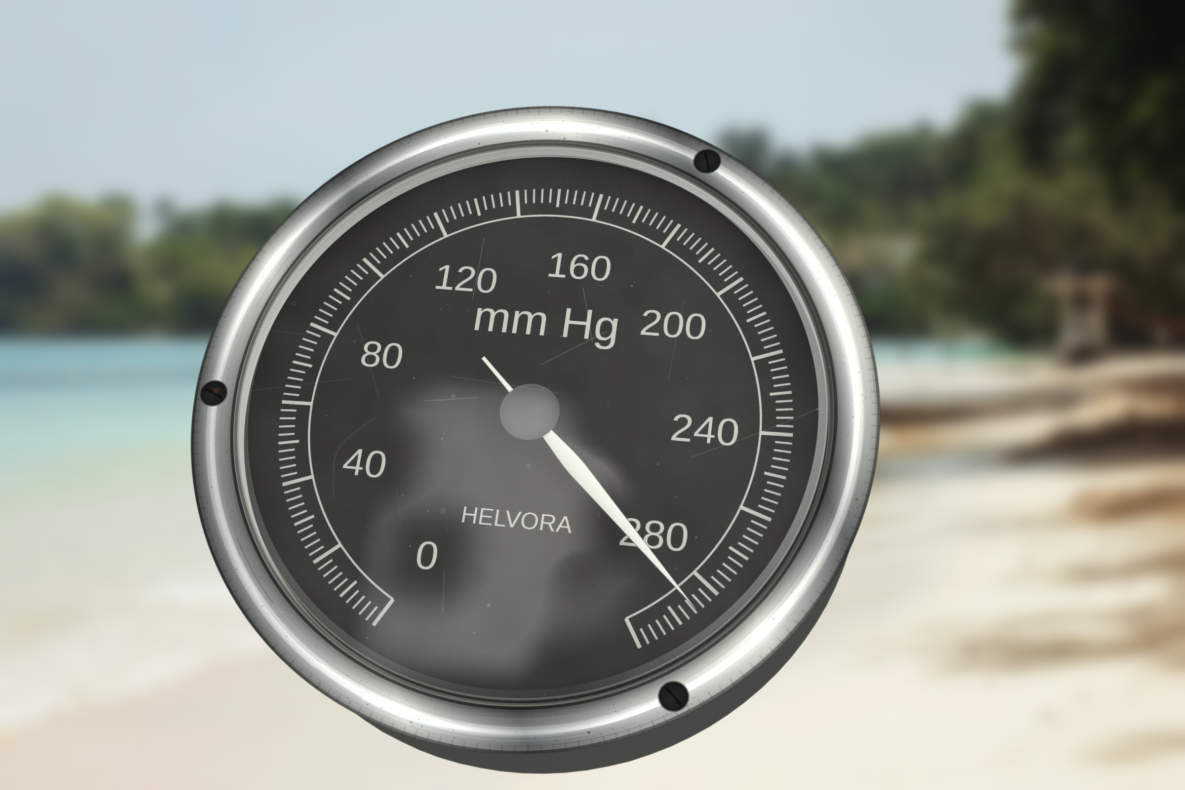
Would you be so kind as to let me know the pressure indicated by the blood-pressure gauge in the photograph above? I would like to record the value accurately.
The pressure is 286 mmHg
